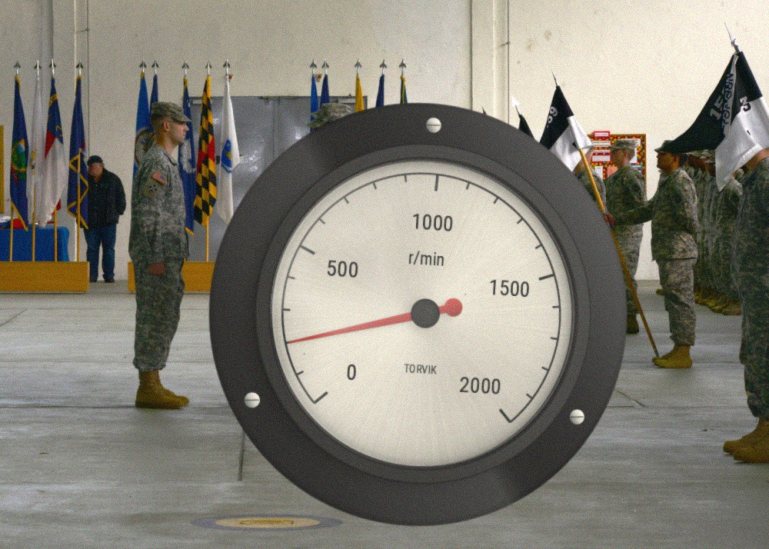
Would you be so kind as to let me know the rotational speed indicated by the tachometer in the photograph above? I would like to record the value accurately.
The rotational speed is 200 rpm
